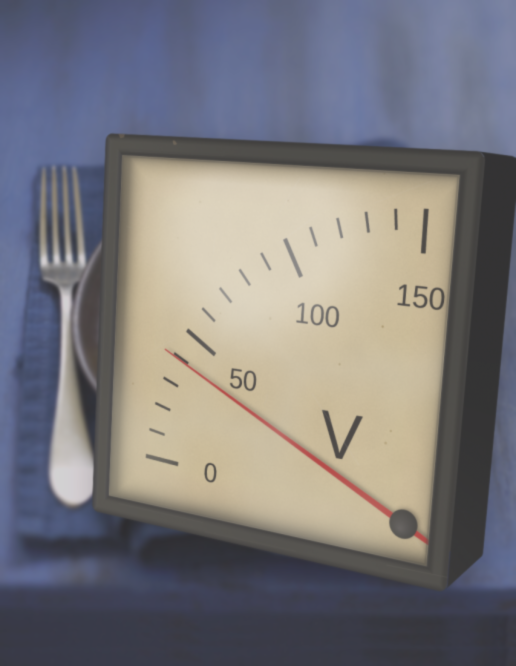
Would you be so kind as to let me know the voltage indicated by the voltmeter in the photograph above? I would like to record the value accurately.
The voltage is 40 V
